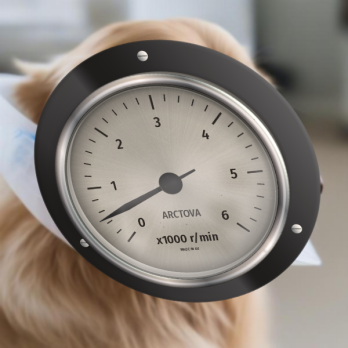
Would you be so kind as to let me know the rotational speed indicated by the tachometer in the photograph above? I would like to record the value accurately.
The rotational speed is 500 rpm
